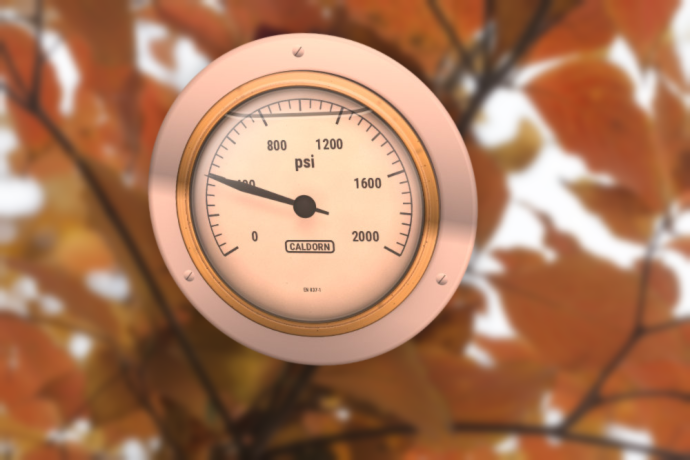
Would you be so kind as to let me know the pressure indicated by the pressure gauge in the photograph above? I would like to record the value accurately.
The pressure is 400 psi
